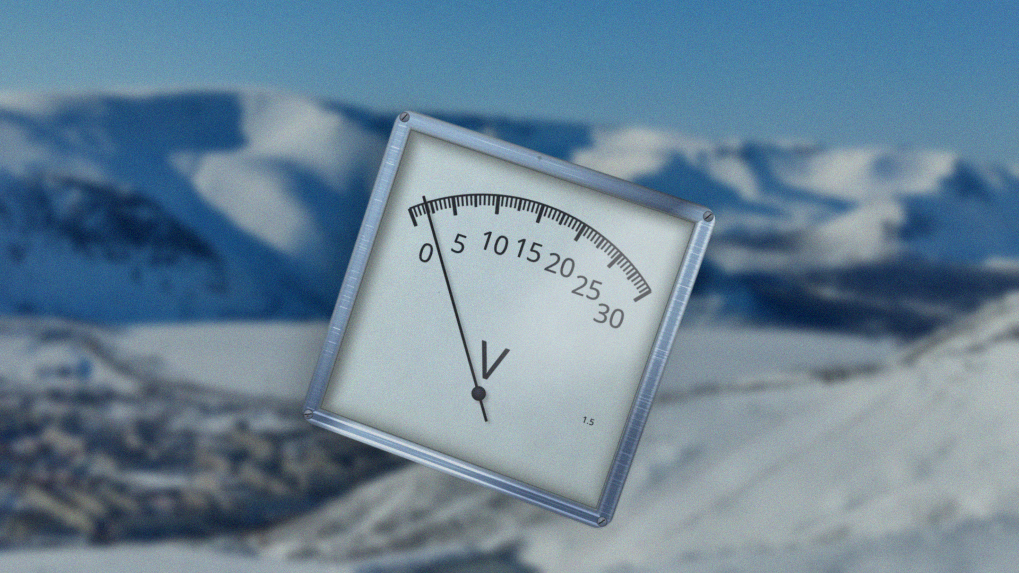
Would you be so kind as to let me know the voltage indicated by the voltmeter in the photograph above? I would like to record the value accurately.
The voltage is 2 V
